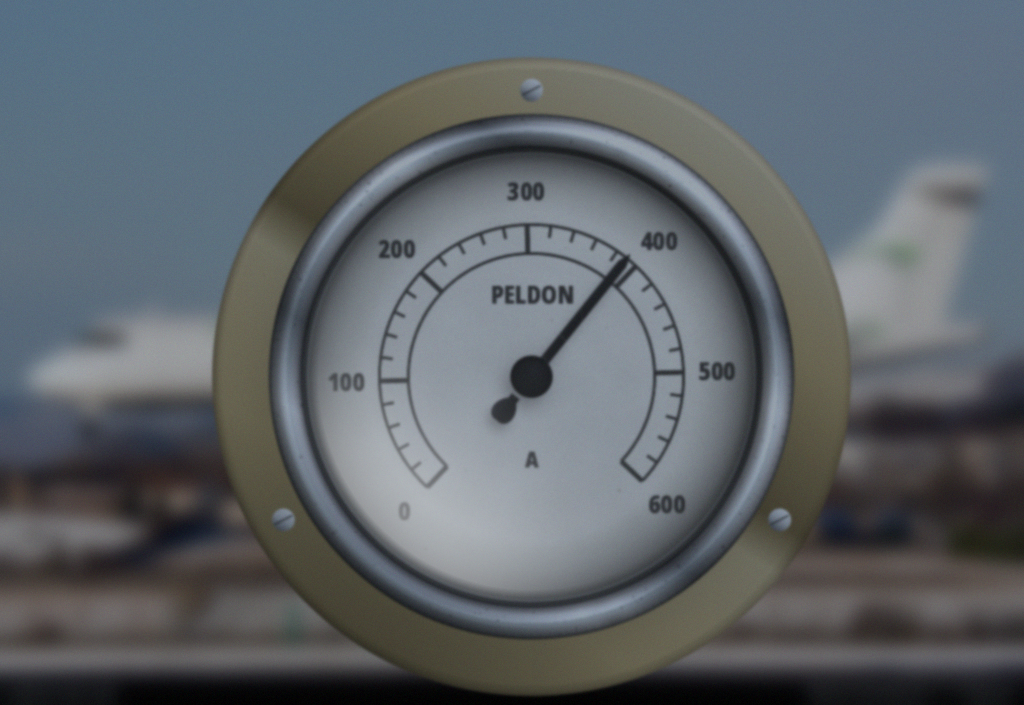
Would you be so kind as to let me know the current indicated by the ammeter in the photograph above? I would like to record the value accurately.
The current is 390 A
